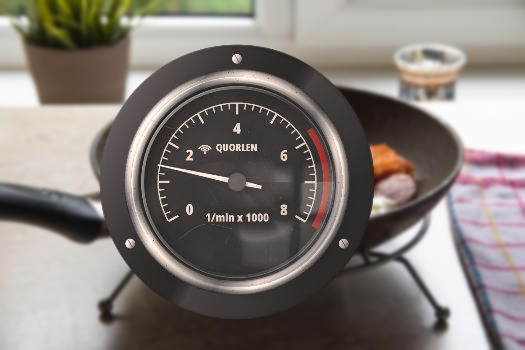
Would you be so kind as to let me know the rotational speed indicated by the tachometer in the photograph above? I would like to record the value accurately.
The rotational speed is 1400 rpm
